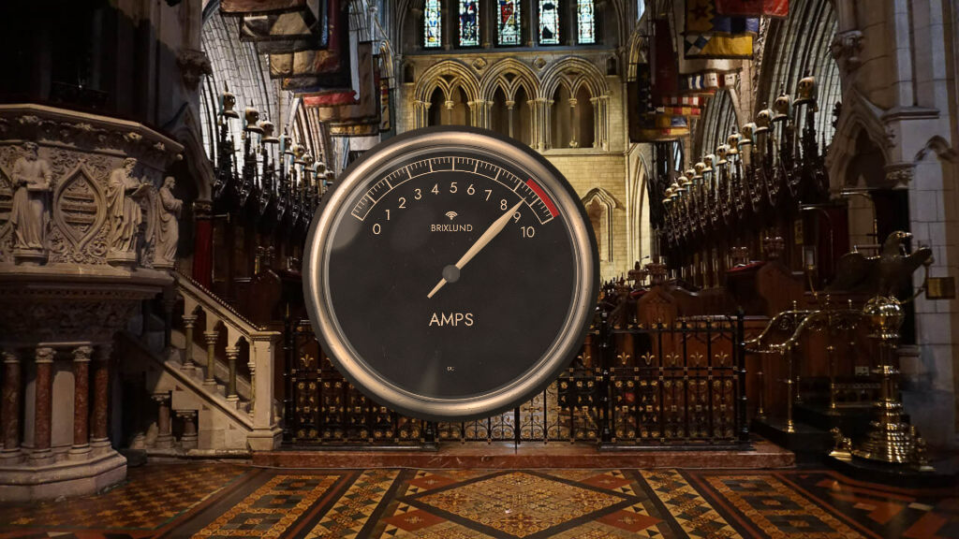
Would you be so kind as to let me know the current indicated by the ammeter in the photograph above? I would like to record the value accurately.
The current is 8.6 A
